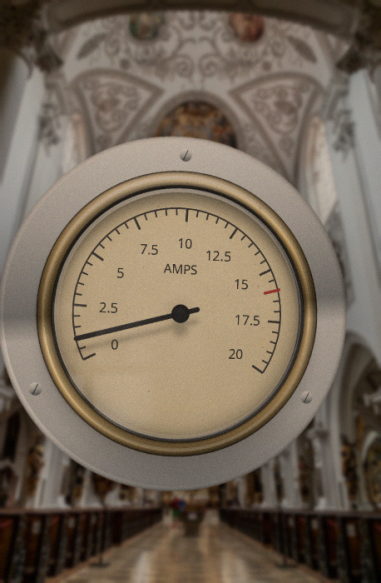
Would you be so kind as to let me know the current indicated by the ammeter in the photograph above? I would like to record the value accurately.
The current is 1 A
